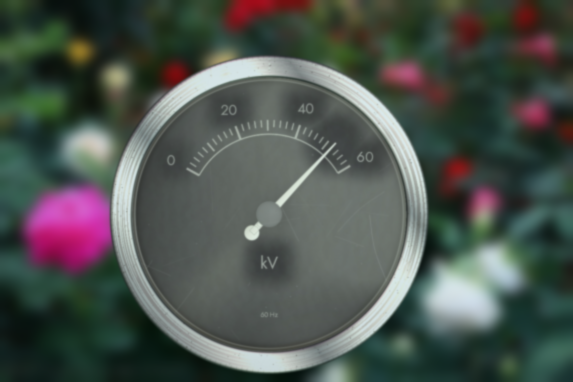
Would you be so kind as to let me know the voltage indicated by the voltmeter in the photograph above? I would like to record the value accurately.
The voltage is 52 kV
